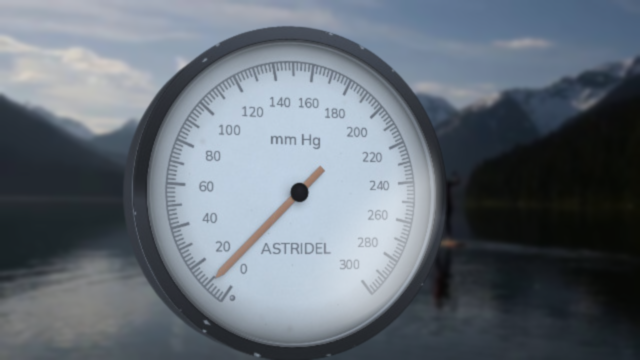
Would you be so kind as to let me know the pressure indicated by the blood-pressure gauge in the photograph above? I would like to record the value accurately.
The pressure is 10 mmHg
